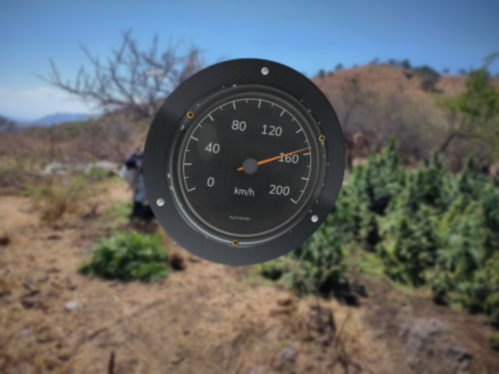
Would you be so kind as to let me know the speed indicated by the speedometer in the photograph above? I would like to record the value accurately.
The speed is 155 km/h
